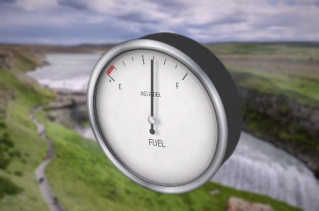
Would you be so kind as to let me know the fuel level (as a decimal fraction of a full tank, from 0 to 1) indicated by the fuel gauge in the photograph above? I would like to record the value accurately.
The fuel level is 0.625
